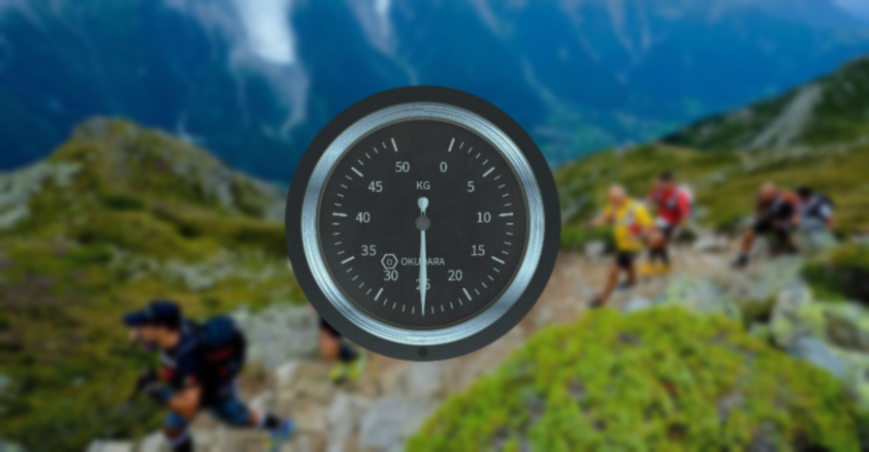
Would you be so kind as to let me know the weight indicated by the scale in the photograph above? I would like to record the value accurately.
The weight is 25 kg
